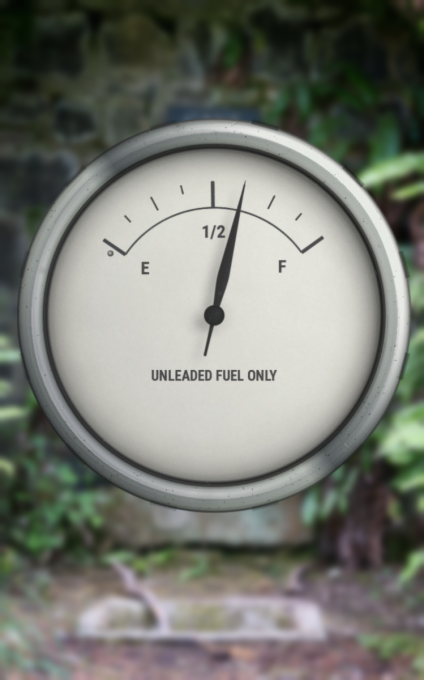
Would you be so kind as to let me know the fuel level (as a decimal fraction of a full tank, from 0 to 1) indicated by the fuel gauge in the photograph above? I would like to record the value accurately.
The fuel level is 0.625
